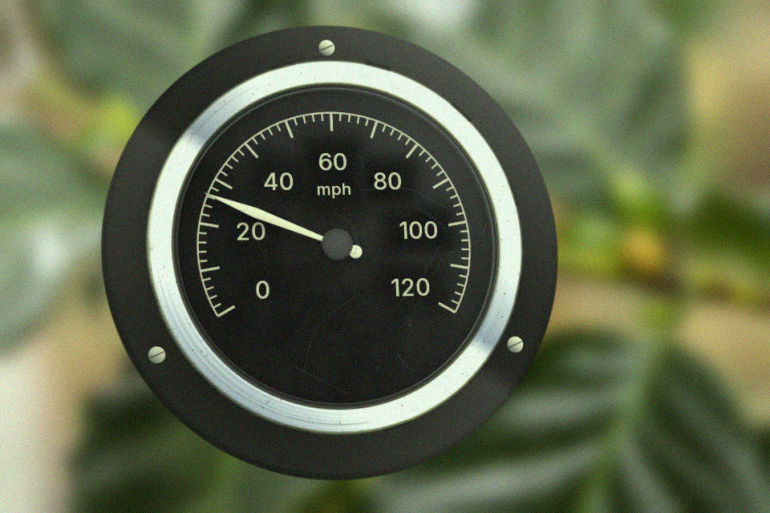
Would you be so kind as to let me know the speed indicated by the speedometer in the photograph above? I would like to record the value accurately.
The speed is 26 mph
